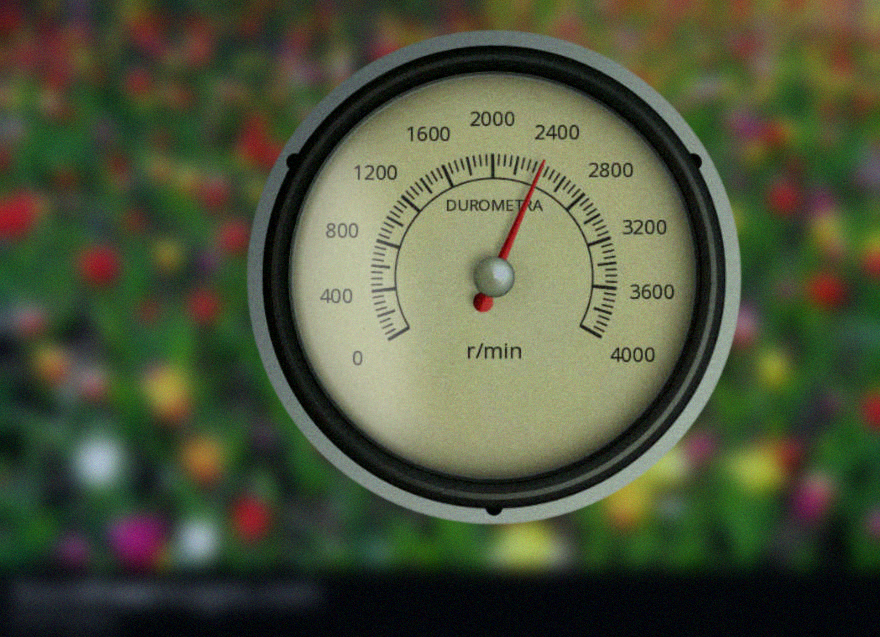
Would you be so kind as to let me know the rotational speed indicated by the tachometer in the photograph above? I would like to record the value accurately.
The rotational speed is 2400 rpm
